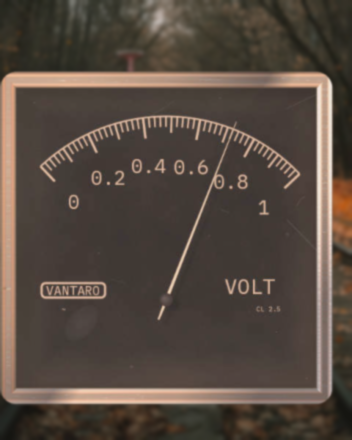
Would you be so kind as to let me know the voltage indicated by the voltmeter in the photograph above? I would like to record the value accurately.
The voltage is 0.72 V
